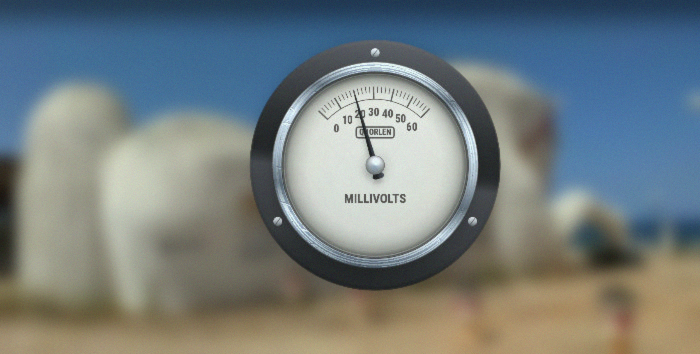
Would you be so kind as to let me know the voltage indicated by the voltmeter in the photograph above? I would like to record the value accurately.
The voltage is 20 mV
